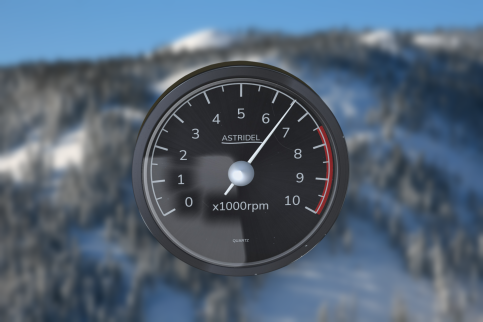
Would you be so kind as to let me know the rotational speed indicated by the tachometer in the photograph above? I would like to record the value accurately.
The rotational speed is 6500 rpm
